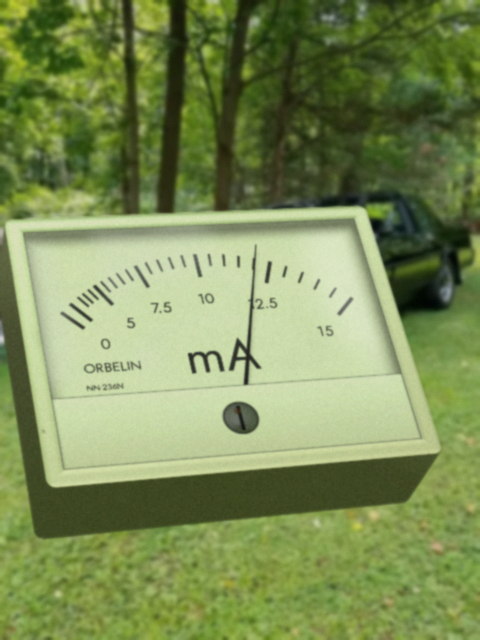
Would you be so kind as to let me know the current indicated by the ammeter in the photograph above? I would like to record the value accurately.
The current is 12 mA
